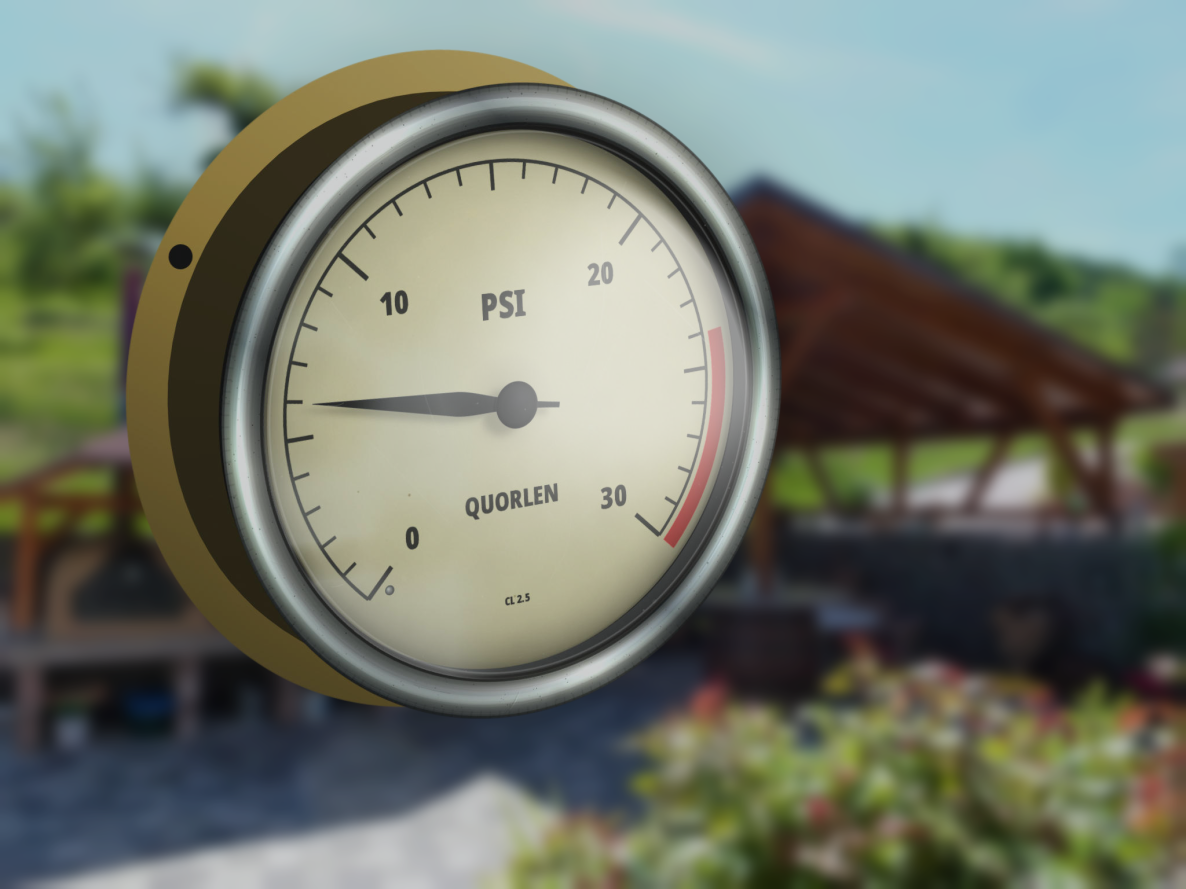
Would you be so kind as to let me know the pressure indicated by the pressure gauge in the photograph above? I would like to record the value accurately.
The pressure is 6 psi
